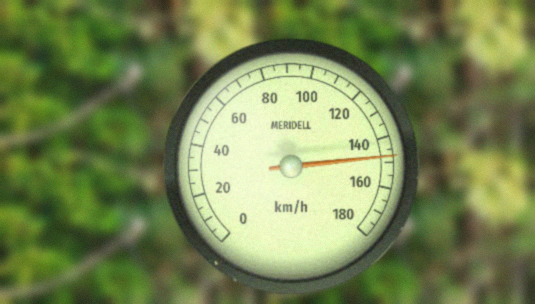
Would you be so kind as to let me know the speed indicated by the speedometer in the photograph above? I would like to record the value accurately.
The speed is 147.5 km/h
